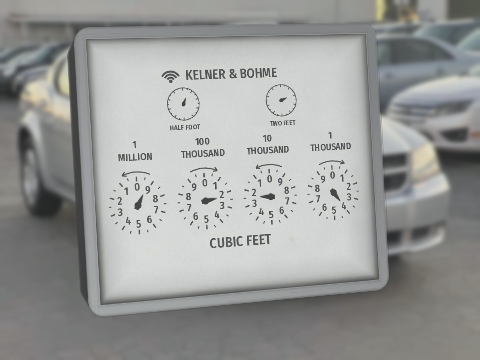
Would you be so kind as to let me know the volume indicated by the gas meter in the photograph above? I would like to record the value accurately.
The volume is 922400 ft³
